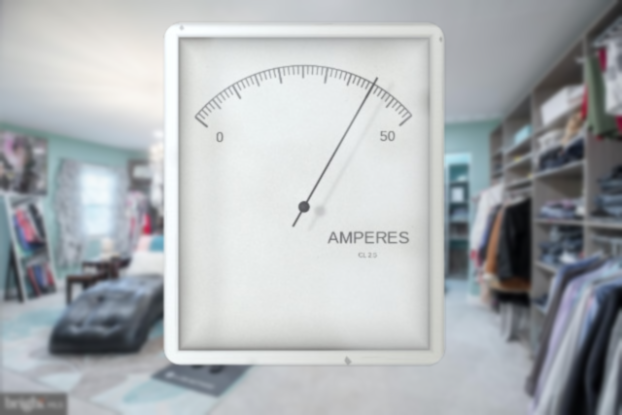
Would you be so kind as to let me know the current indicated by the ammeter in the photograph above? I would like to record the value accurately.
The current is 40 A
